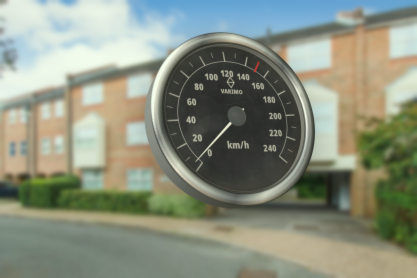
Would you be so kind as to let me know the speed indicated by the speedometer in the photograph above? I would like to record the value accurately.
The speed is 5 km/h
